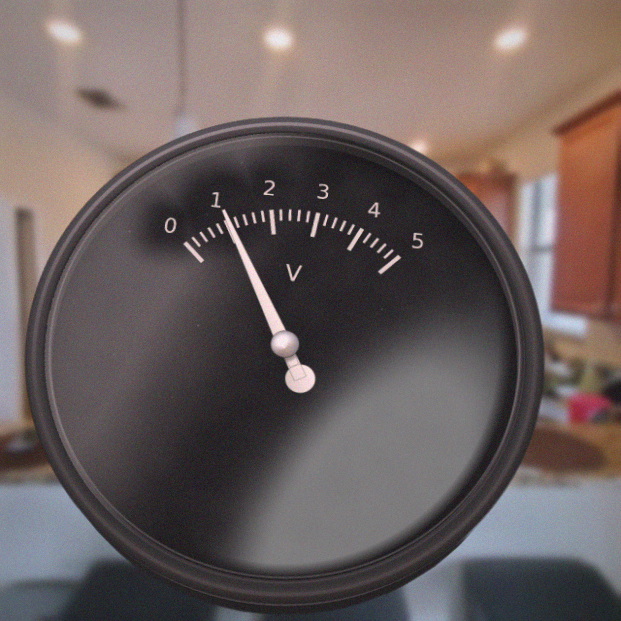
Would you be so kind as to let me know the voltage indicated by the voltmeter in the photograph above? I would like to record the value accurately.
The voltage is 1 V
